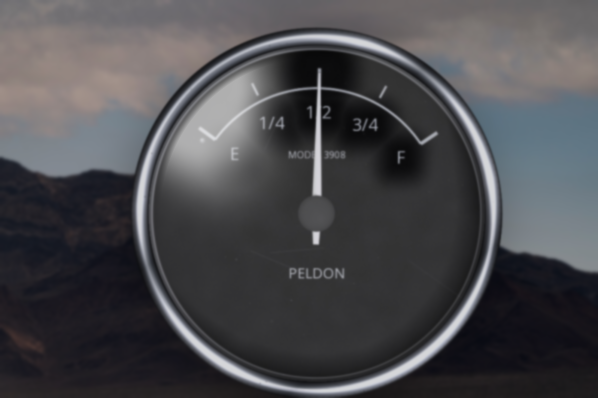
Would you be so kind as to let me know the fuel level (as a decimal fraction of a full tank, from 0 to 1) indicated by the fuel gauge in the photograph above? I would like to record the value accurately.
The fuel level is 0.5
